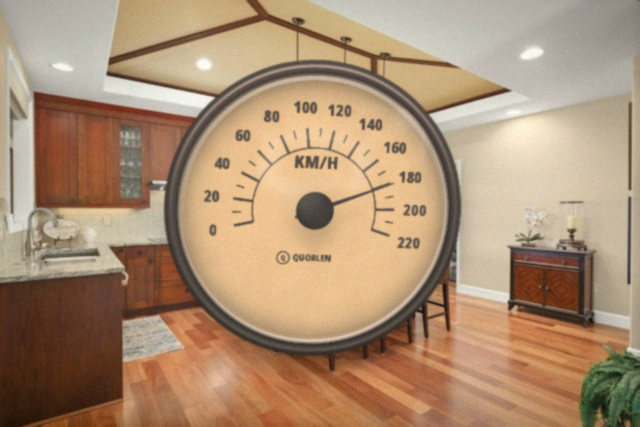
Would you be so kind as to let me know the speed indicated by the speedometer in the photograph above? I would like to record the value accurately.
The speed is 180 km/h
